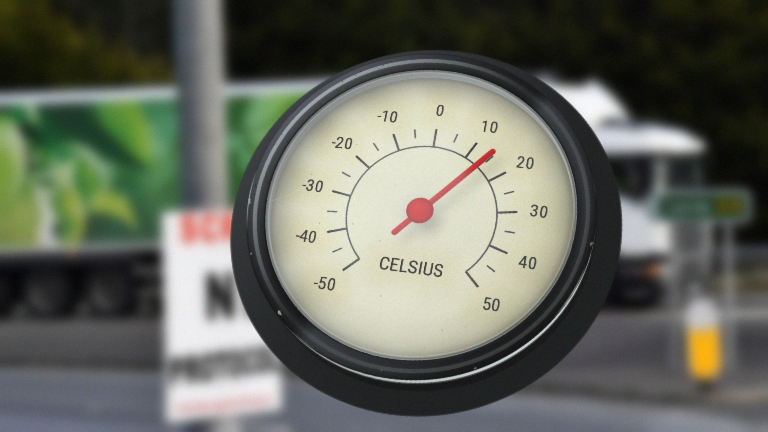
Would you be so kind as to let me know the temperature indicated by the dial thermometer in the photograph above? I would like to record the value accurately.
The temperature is 15 °C
